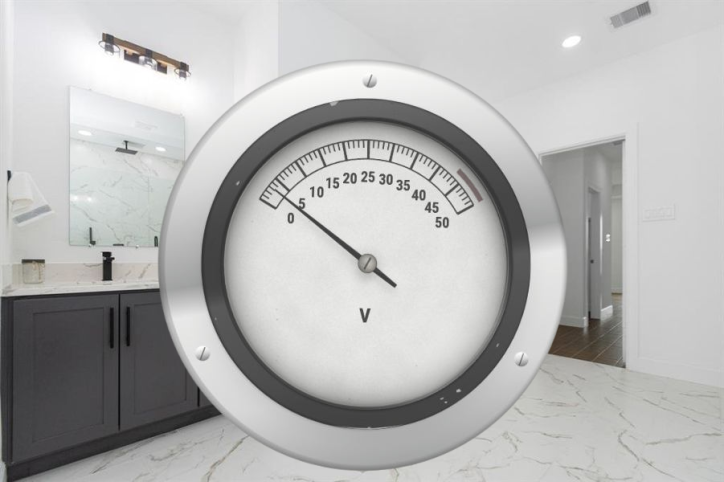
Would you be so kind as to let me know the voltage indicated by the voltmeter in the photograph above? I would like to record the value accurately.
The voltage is 3 V
